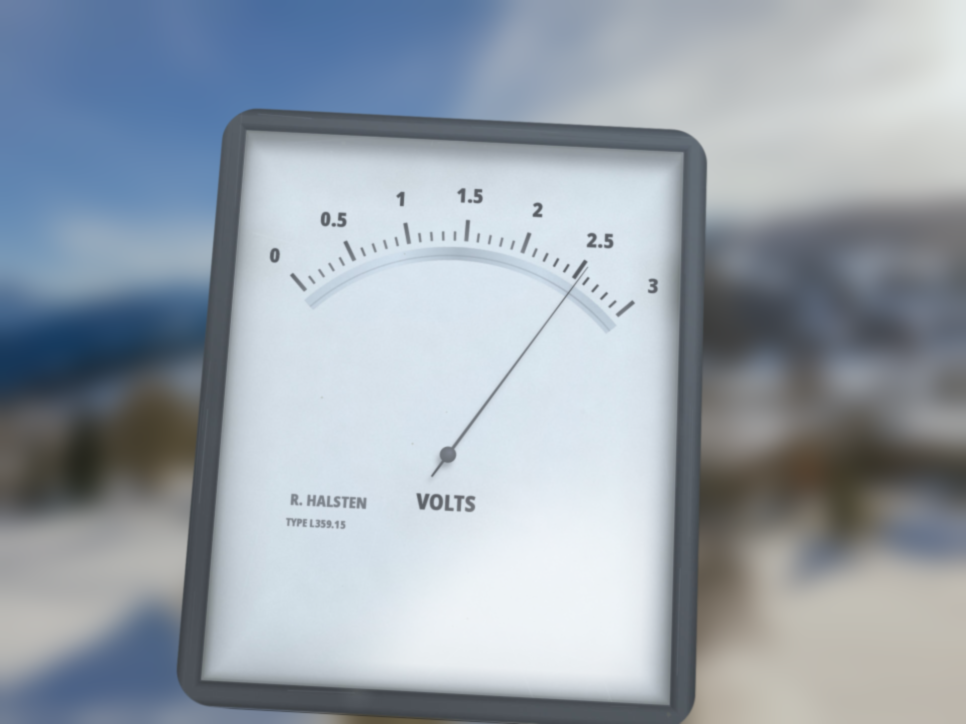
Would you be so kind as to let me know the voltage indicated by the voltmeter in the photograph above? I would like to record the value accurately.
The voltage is 2.55 V
